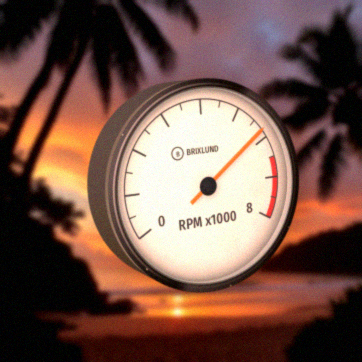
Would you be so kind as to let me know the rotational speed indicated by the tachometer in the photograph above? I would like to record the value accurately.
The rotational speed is 5750 rpm
